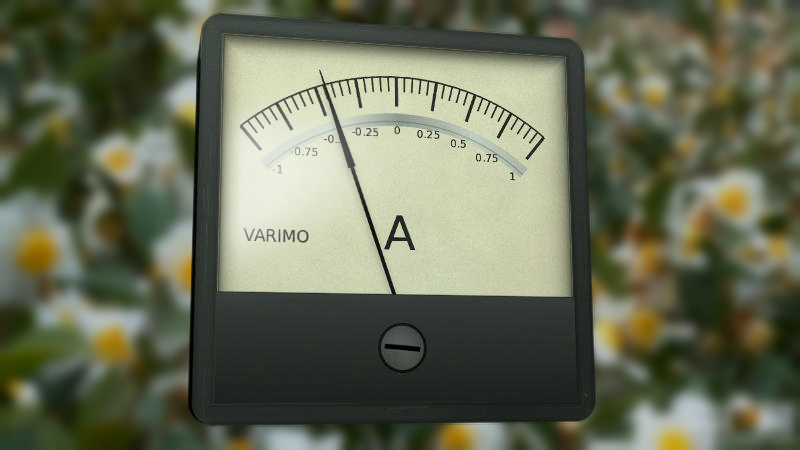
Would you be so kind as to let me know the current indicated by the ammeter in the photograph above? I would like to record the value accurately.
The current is -0.45 A
